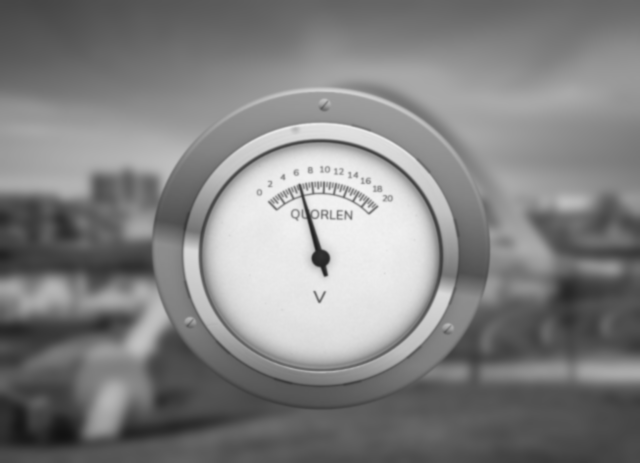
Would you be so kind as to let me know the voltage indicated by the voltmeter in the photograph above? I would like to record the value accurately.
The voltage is 6 V
